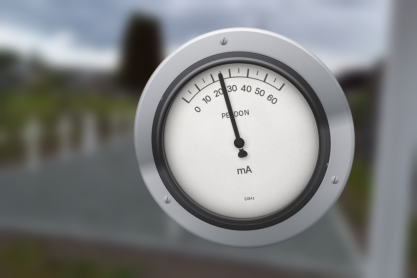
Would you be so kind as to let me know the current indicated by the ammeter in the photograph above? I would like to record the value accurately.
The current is 25 mA
